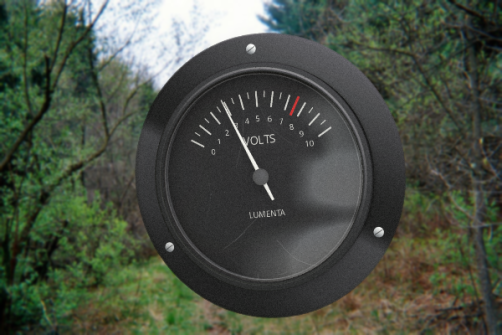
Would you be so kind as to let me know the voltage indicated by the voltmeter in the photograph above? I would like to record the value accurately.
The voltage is 3 V
